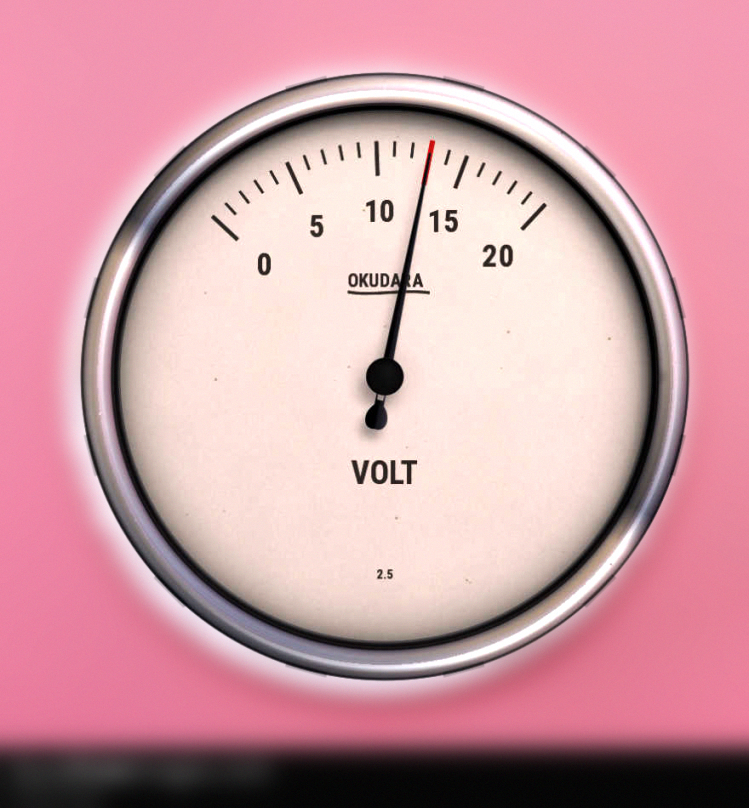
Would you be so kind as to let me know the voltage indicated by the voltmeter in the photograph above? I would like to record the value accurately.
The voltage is 13 V
